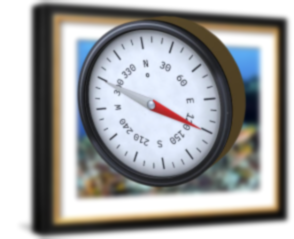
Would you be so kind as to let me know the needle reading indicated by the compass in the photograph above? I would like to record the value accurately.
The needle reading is 120 °
